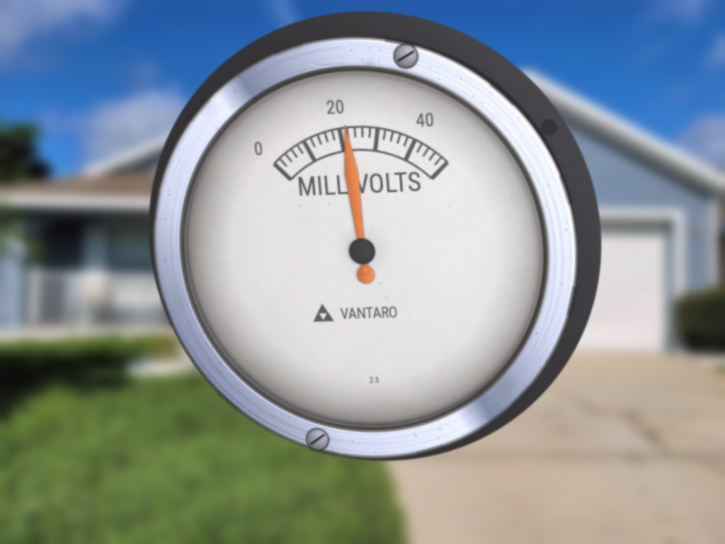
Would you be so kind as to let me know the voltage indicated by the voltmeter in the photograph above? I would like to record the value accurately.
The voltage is 22 mV
